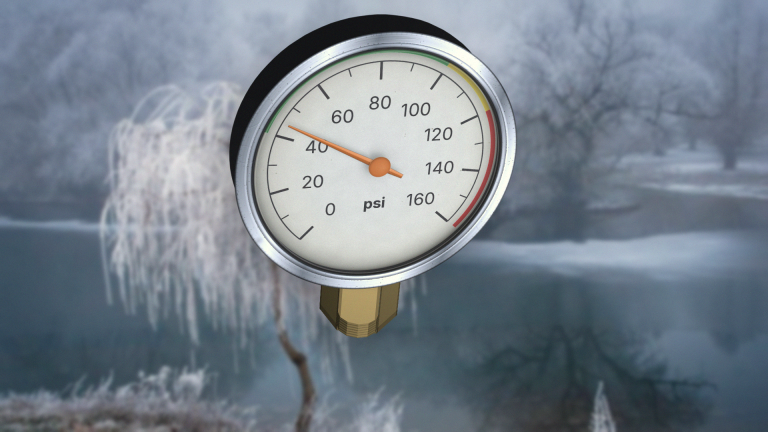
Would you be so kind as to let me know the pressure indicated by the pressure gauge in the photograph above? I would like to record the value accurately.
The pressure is 45 psi
